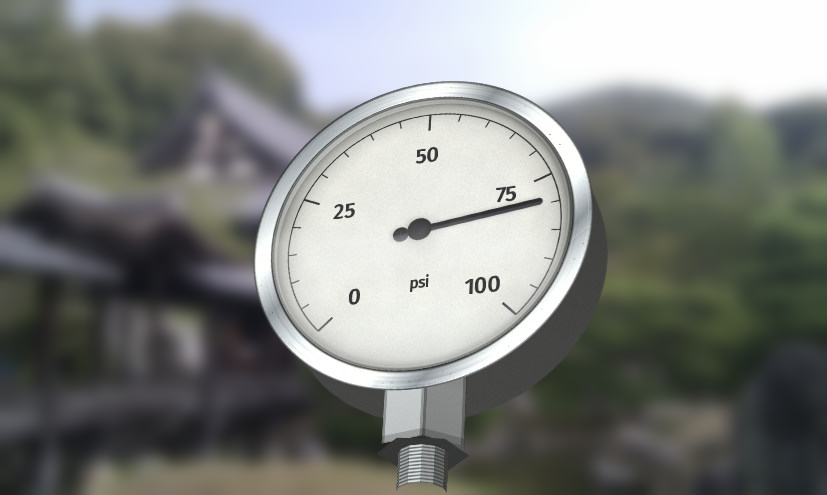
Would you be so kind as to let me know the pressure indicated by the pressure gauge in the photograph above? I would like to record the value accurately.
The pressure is 80 psi
